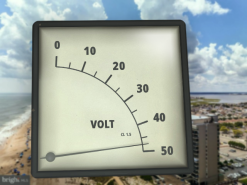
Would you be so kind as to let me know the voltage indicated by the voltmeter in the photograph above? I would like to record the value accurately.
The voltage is 47.5 V
